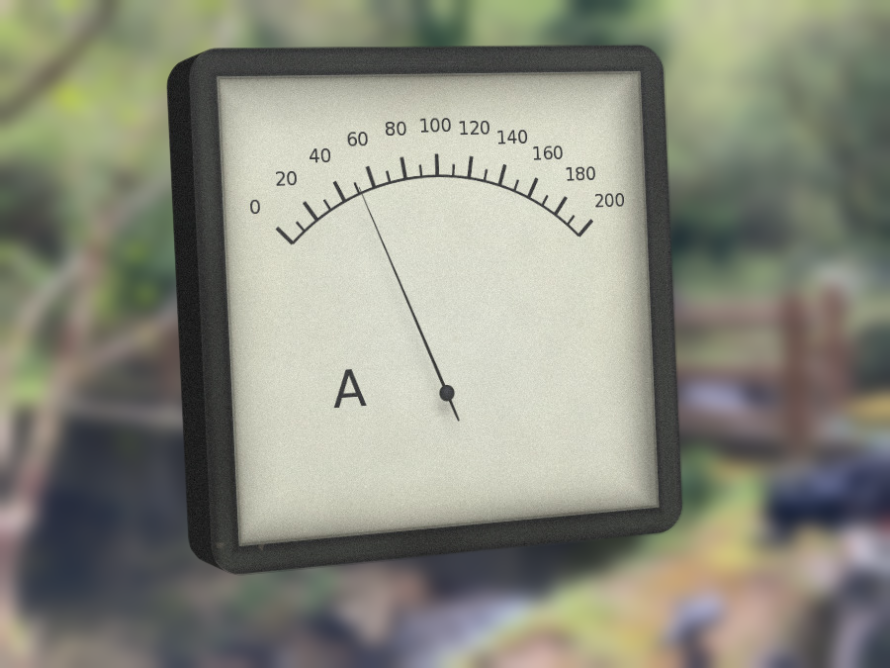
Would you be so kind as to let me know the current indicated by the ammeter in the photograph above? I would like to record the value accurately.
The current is 50 A
